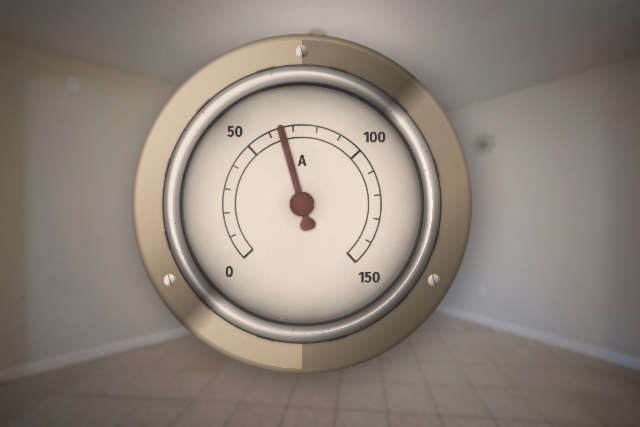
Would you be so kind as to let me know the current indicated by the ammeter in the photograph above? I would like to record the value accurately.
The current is 65 A
